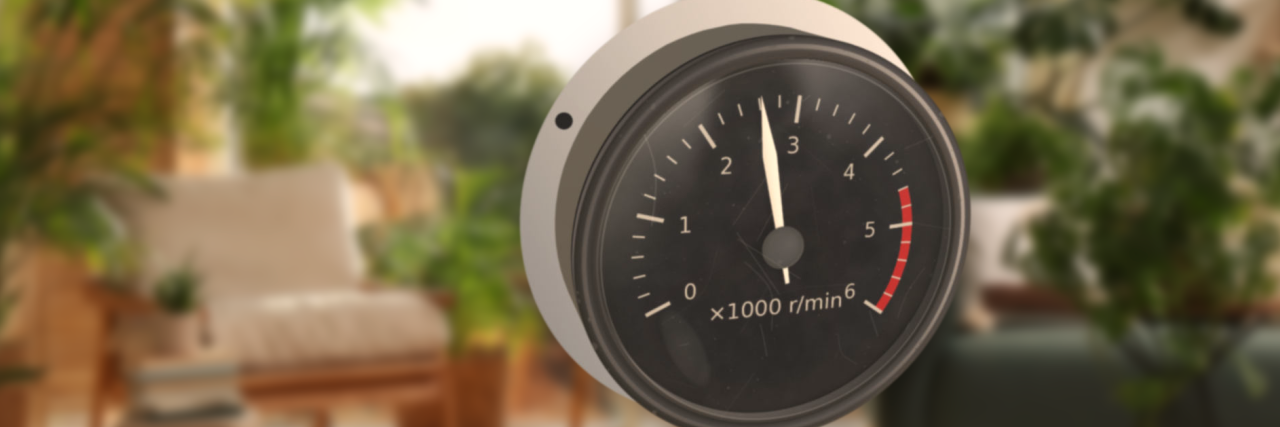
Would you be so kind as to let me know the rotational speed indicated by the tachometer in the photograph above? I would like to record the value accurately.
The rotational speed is 2600 rpm
